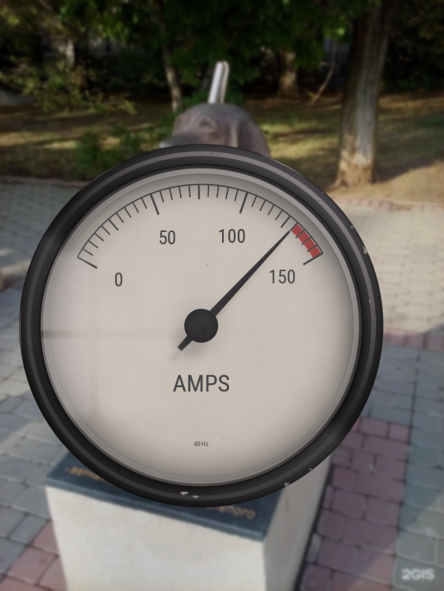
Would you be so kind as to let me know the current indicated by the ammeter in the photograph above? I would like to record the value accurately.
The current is 130 A
